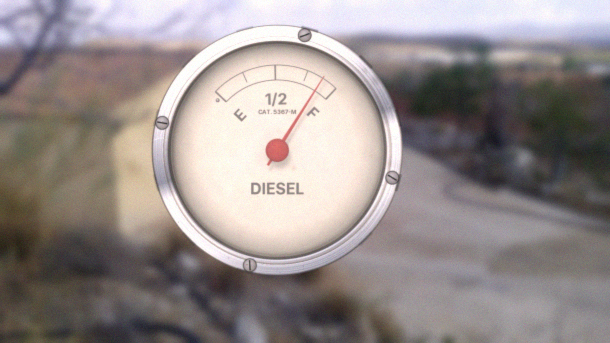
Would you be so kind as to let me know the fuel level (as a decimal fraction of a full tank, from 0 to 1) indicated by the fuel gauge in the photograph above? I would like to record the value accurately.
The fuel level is 0.875
